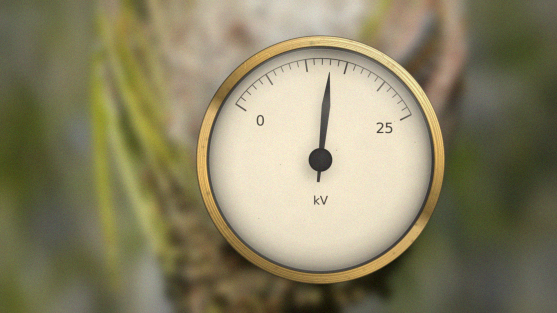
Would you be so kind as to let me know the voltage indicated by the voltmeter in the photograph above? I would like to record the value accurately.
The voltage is 13 kV
